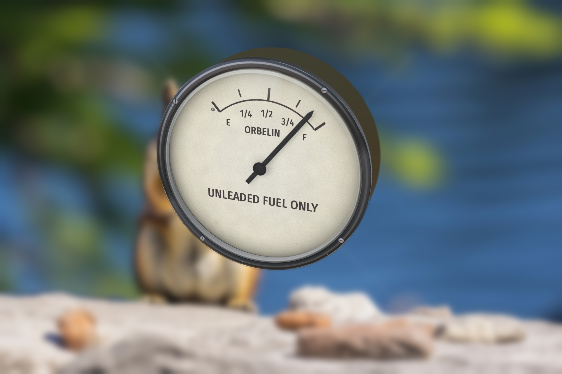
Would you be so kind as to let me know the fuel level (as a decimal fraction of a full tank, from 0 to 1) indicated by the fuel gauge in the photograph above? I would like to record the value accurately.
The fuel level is 0.875
